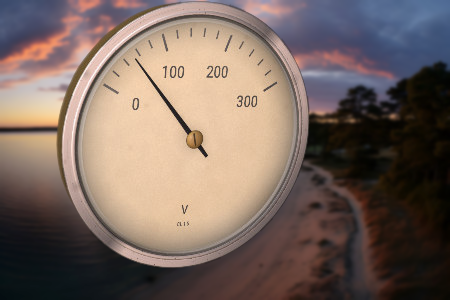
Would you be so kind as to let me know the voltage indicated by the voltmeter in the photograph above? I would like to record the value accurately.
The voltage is 50 V
